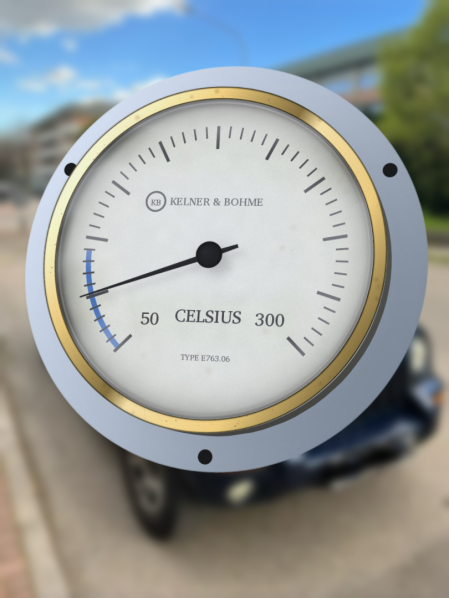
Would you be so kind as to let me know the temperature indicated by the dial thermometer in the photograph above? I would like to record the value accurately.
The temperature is 75 °C
